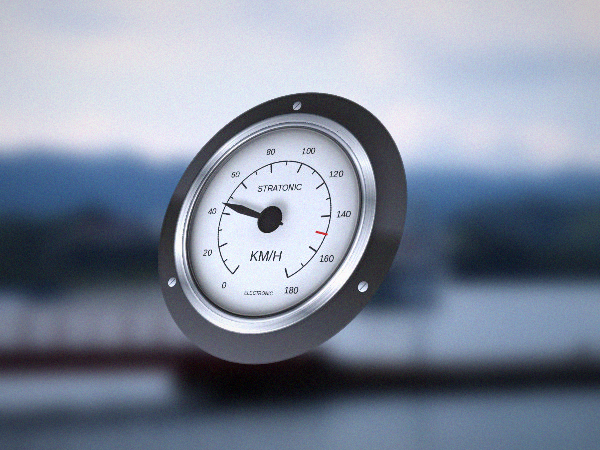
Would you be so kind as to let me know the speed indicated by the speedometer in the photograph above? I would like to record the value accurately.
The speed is 45 km/h
